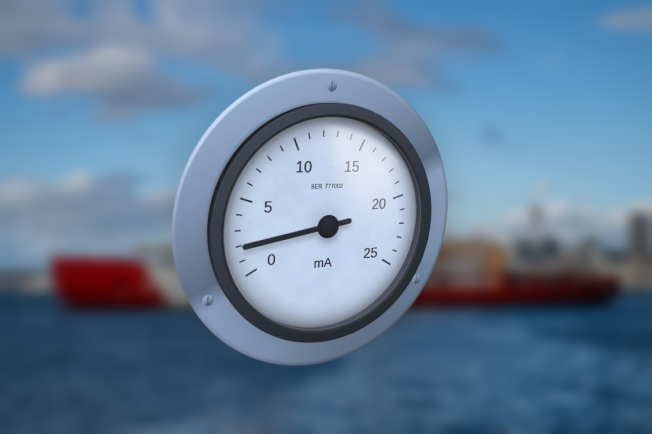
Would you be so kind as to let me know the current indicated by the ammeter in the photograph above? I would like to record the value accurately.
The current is 2 mA
